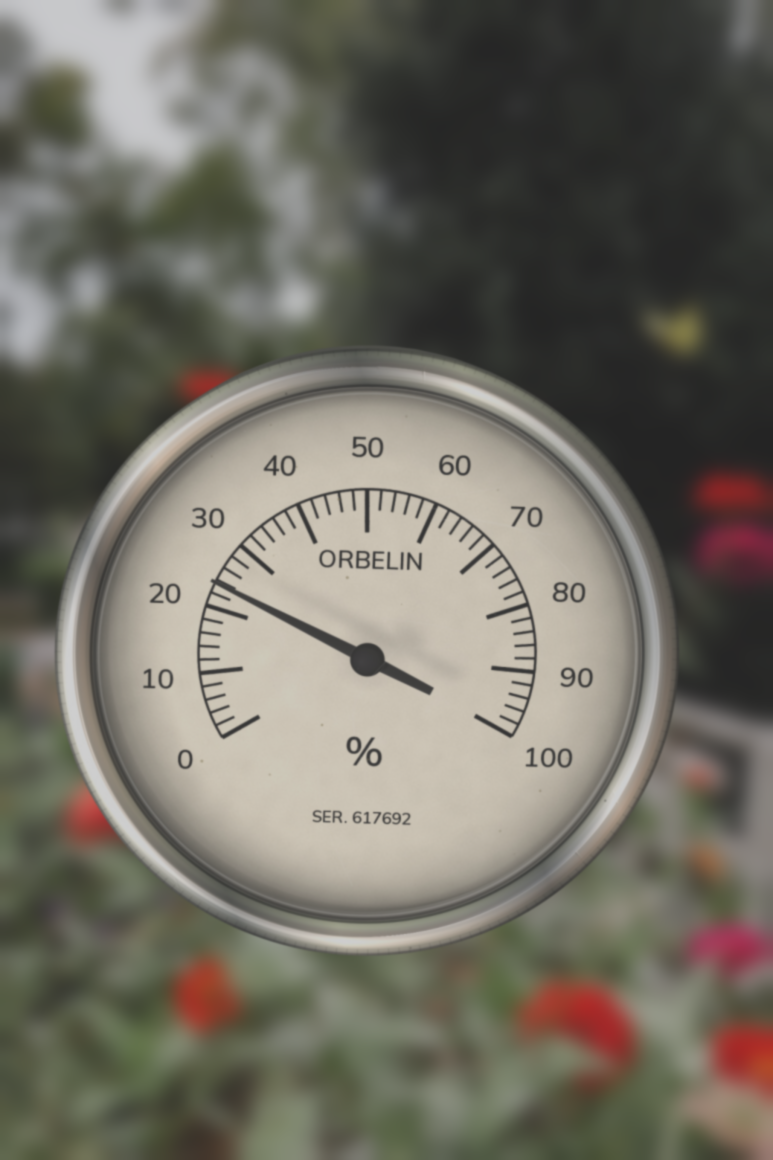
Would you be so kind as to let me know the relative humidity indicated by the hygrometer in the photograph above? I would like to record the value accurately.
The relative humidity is 24 %
